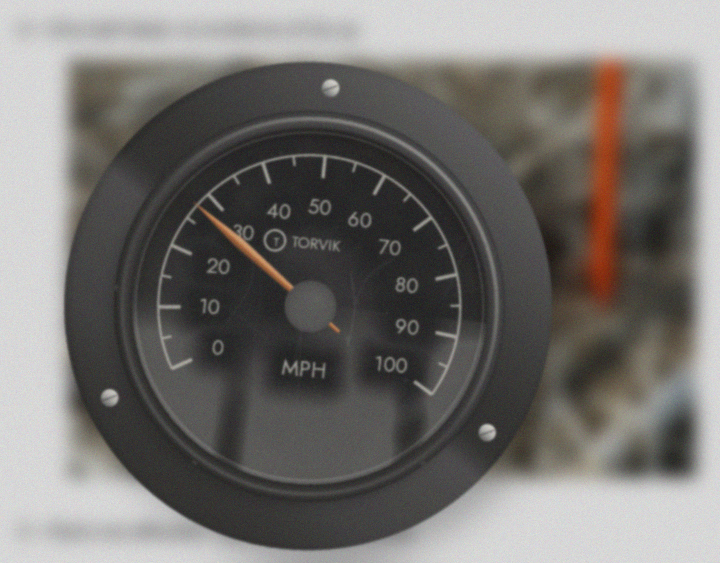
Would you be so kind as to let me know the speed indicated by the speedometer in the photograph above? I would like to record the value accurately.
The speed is 27.5 mph
